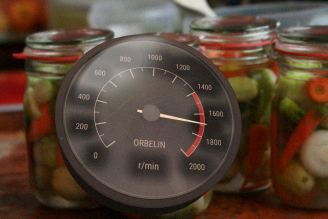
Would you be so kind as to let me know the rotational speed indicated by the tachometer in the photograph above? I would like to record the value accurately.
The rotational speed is 1700 rpm
